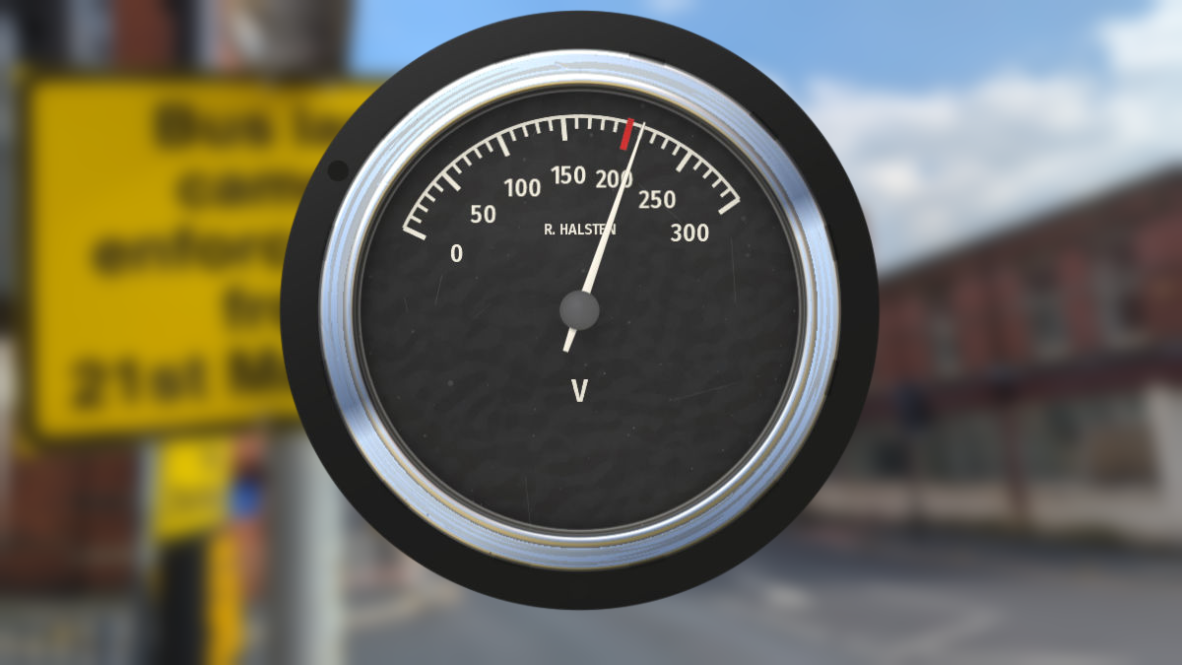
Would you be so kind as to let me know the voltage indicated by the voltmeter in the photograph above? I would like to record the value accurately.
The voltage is 210 V
